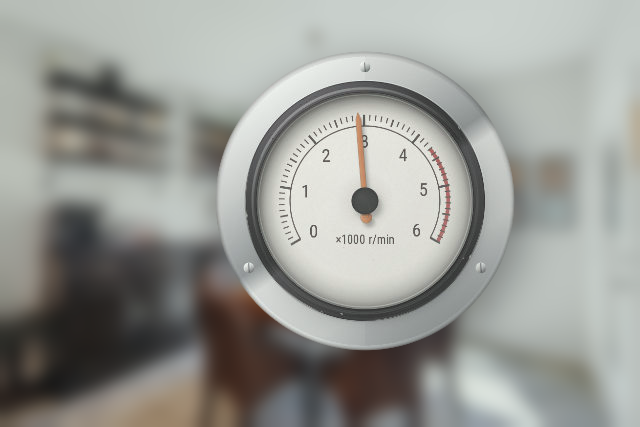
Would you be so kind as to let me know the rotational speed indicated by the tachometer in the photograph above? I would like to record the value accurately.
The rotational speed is 2900 rpm
